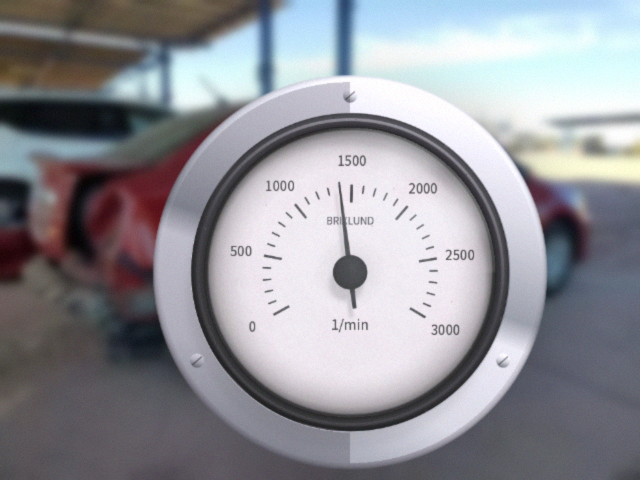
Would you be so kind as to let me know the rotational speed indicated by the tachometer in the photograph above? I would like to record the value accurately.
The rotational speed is 1400 rpm
